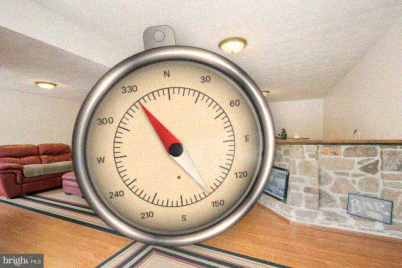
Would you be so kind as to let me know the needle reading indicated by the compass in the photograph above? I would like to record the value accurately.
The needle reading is 330 °
